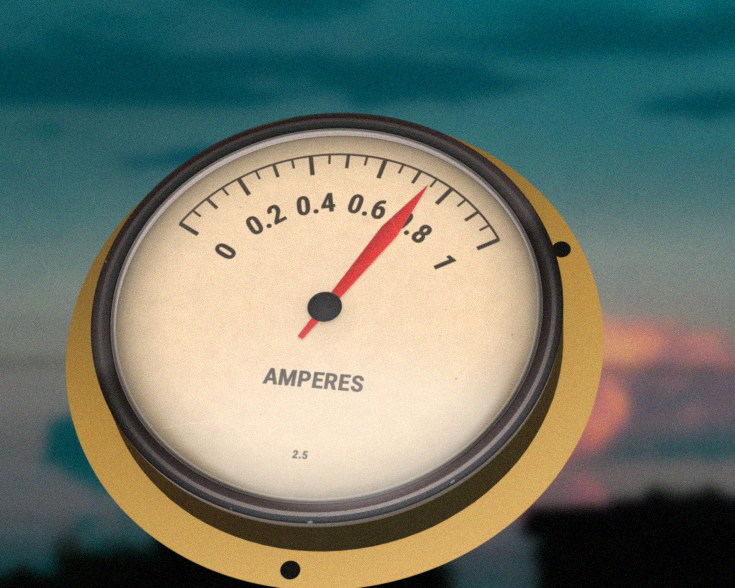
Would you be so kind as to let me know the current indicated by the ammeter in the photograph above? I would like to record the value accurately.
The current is 0.75 A
